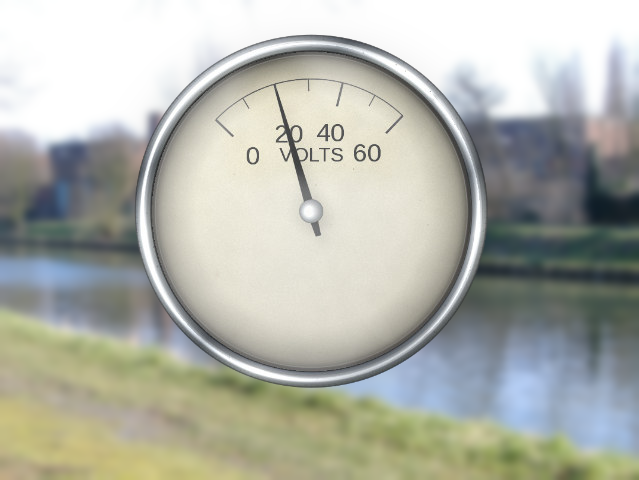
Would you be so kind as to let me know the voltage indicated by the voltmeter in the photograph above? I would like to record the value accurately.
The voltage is 20 V
